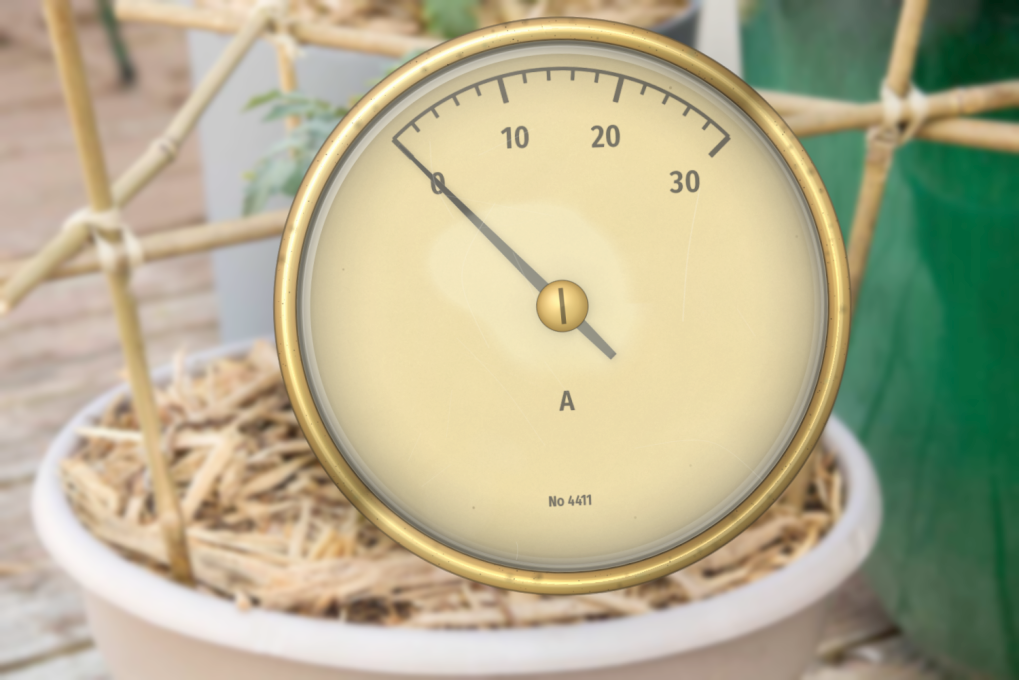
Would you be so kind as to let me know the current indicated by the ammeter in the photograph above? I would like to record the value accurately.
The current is 0 A
